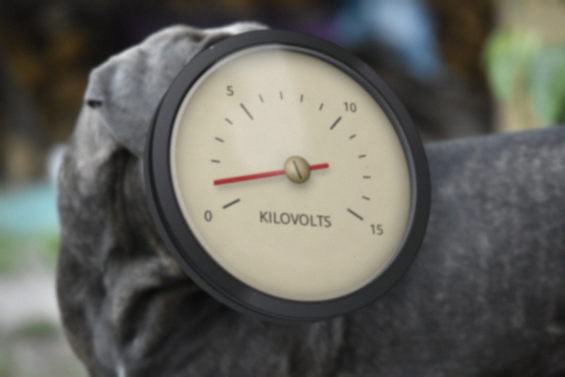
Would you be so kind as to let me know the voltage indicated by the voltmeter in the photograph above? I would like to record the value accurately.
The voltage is 1 kV
